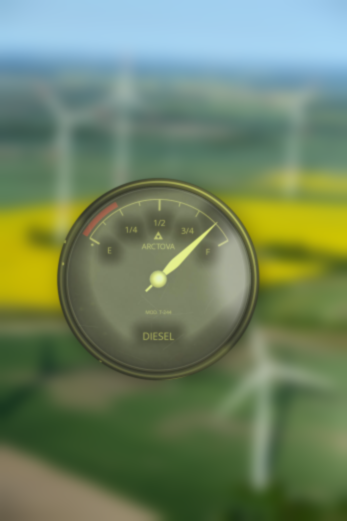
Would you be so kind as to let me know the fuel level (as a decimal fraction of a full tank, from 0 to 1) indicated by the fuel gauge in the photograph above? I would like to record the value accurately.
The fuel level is 0.875
